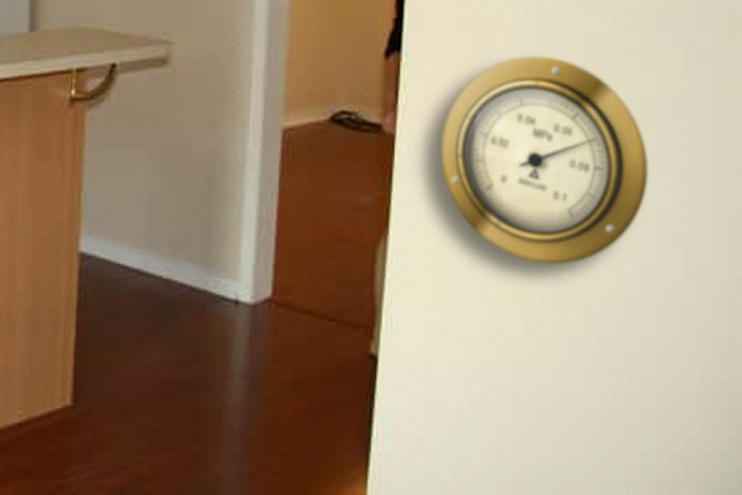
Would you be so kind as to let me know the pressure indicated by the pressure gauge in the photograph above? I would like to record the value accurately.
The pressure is 0.07 MPa
